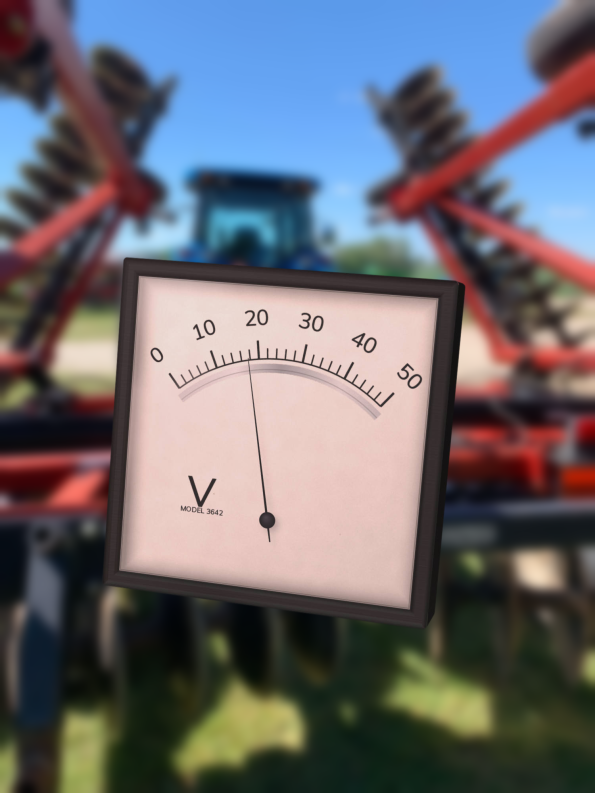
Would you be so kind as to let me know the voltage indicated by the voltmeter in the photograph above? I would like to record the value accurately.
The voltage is 18 V
